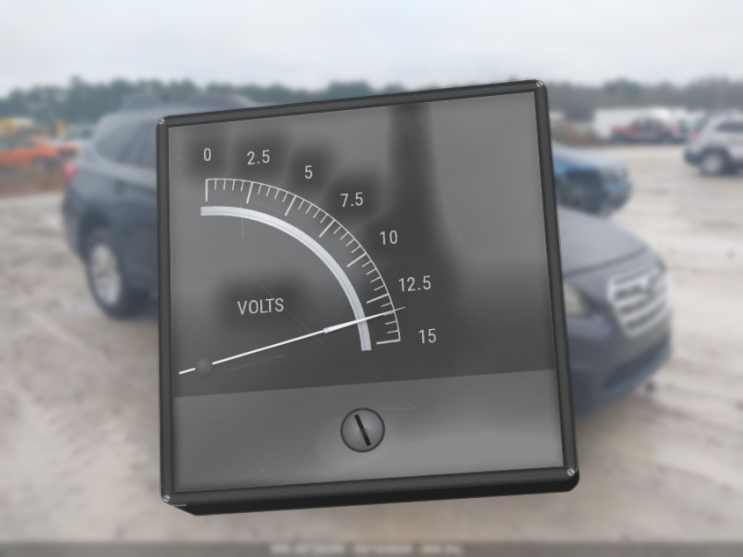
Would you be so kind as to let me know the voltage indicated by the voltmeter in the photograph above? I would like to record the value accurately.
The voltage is 13.5 V
